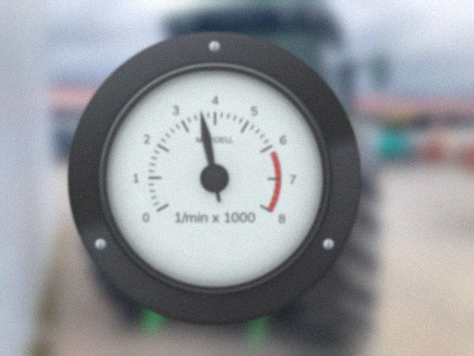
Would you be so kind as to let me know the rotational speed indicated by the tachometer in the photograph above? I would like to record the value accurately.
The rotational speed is 3600 rpm
